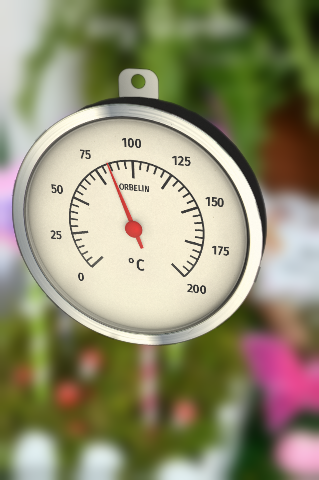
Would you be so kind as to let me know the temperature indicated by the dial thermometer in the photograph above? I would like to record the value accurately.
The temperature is 85 °C
